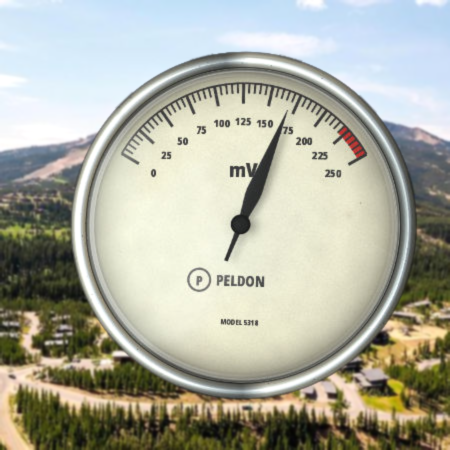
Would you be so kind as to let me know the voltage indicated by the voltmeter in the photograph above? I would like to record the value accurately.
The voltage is 170 mV
